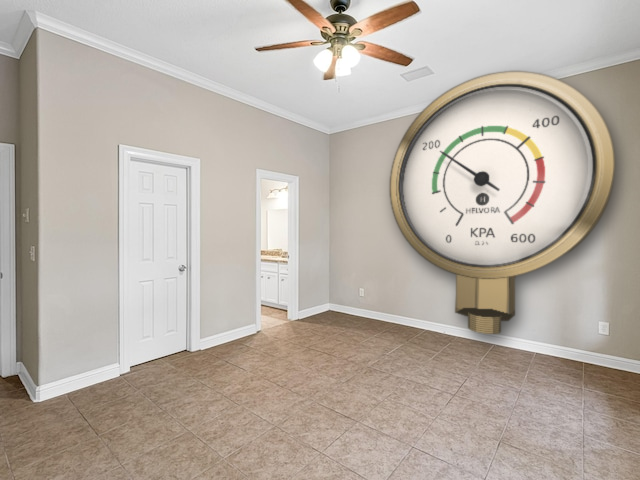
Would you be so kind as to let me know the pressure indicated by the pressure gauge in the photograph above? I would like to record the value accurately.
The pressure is 200 kPa
